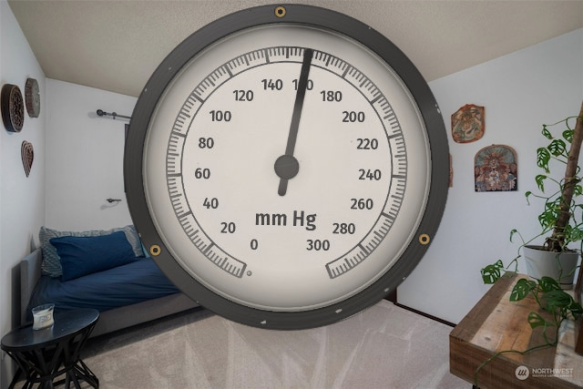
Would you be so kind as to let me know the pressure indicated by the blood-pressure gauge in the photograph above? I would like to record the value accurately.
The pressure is 160 mmHg
